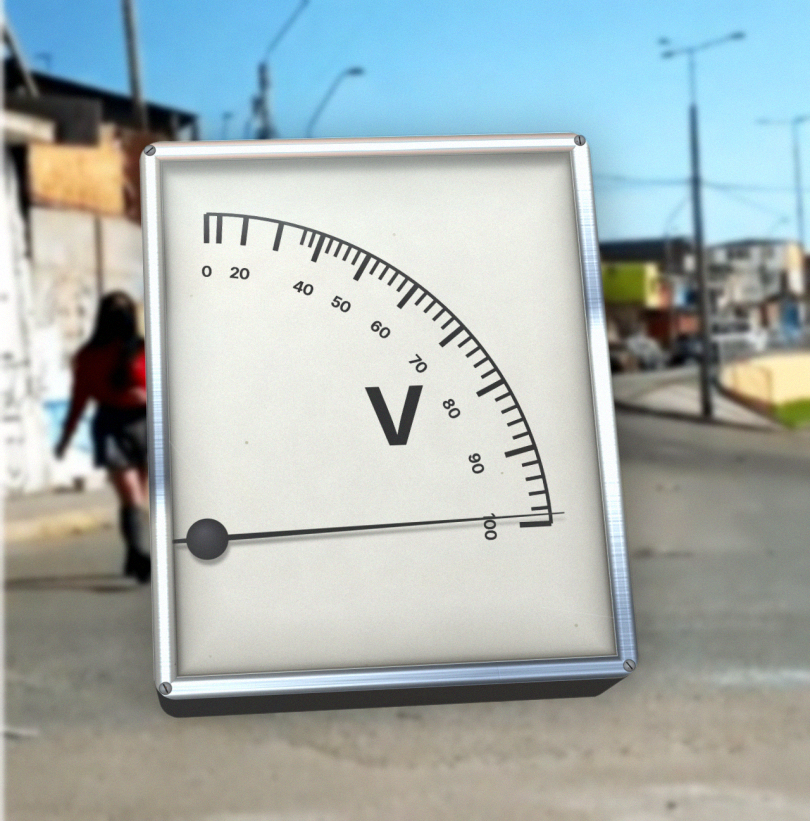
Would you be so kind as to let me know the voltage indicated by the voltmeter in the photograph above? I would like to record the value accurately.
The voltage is 99 V
